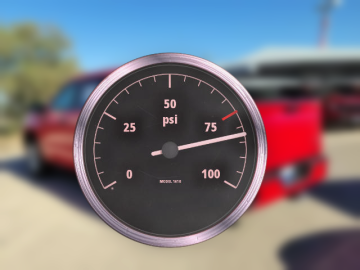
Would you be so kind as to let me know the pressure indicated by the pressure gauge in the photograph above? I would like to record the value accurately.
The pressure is 82.5 psi
